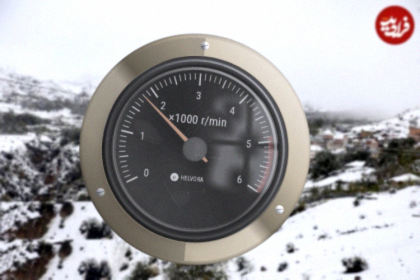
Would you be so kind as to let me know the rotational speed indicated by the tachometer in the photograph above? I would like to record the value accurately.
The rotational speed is 1800 rpm
